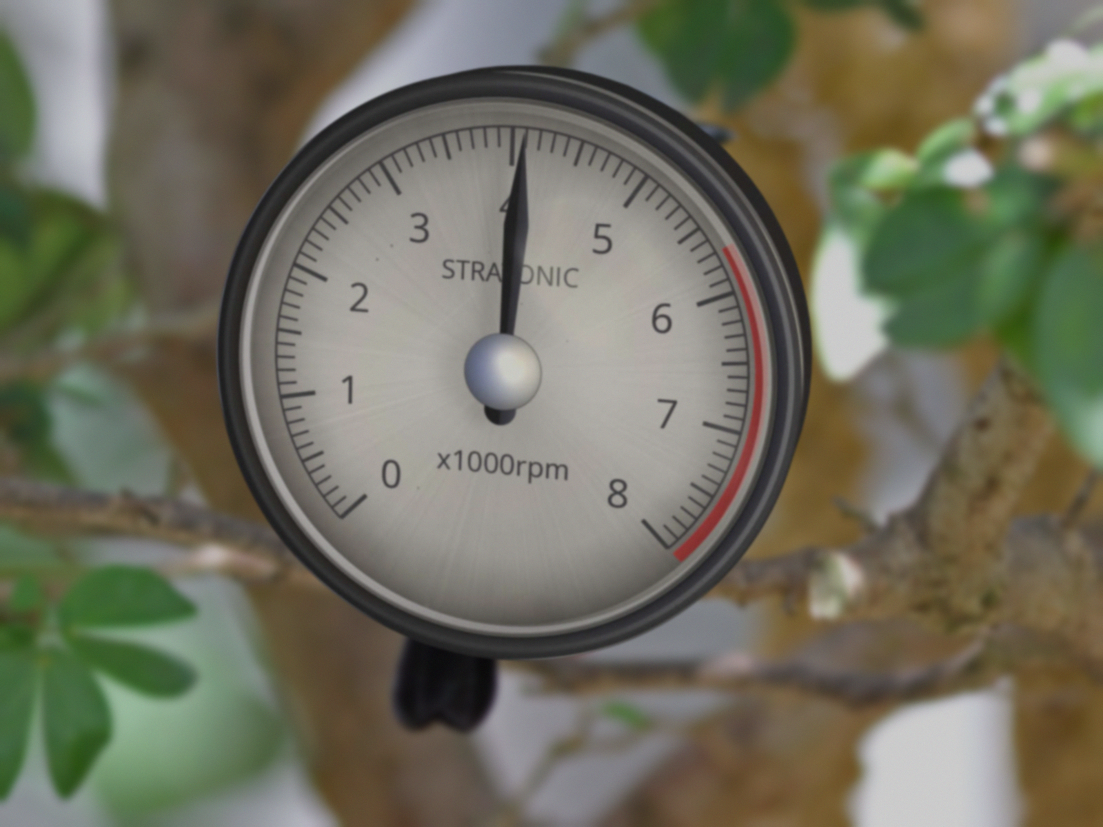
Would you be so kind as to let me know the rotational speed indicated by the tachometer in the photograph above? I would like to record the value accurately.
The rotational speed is 4100 rpm
